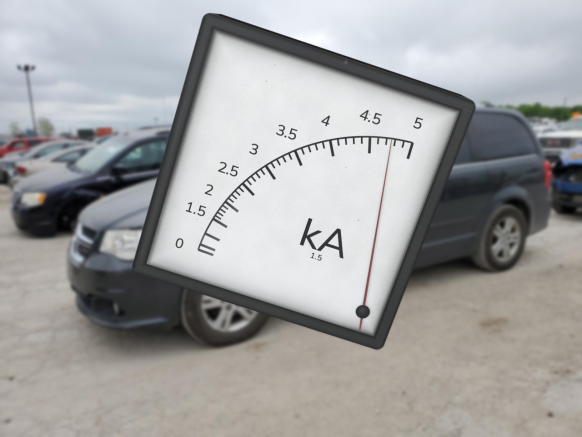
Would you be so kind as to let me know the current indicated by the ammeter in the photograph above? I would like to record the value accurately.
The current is 4.75 kA
